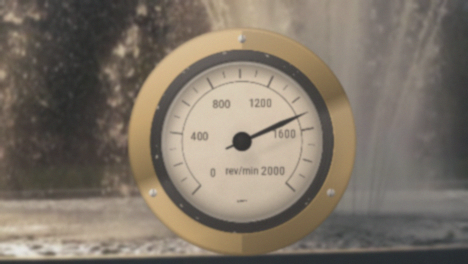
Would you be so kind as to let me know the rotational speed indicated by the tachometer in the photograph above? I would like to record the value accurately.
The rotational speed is 1500 rpm
